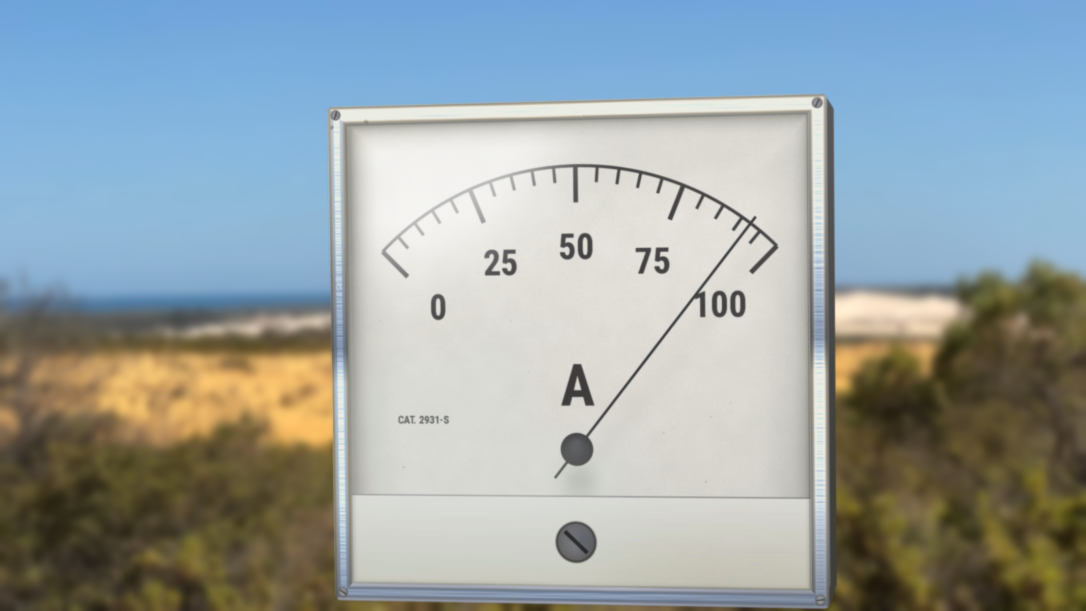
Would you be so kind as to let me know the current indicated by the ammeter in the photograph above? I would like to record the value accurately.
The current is 92.5 A
